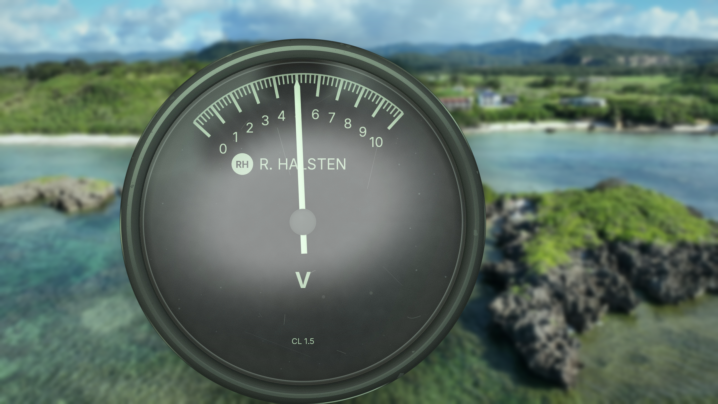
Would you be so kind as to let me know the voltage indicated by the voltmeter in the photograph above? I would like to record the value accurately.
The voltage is 5 V
